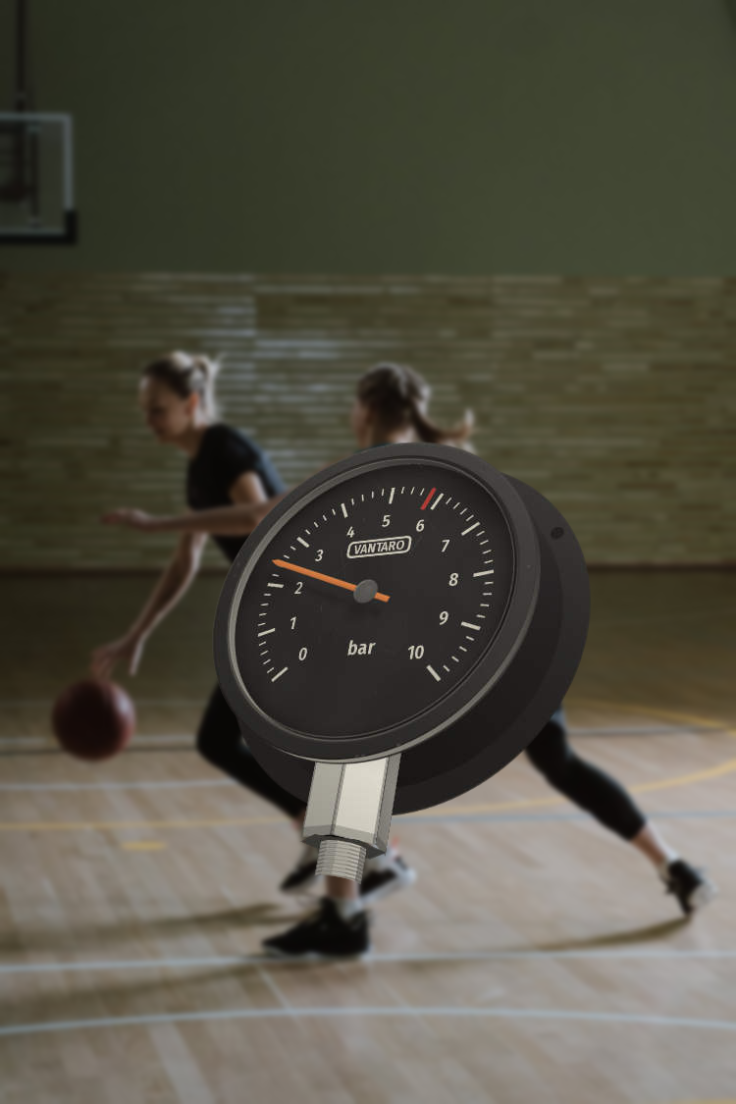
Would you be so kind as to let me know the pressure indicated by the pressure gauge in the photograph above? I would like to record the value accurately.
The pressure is 2.4 bar
